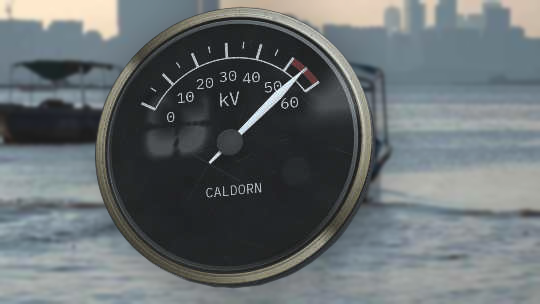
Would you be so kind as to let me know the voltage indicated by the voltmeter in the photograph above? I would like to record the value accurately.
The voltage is 55 kV
